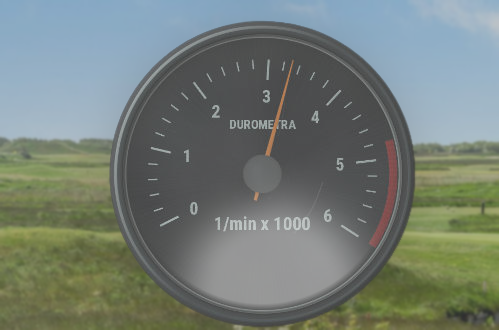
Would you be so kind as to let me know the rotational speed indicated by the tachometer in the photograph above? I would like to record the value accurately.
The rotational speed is 3300 rpm
